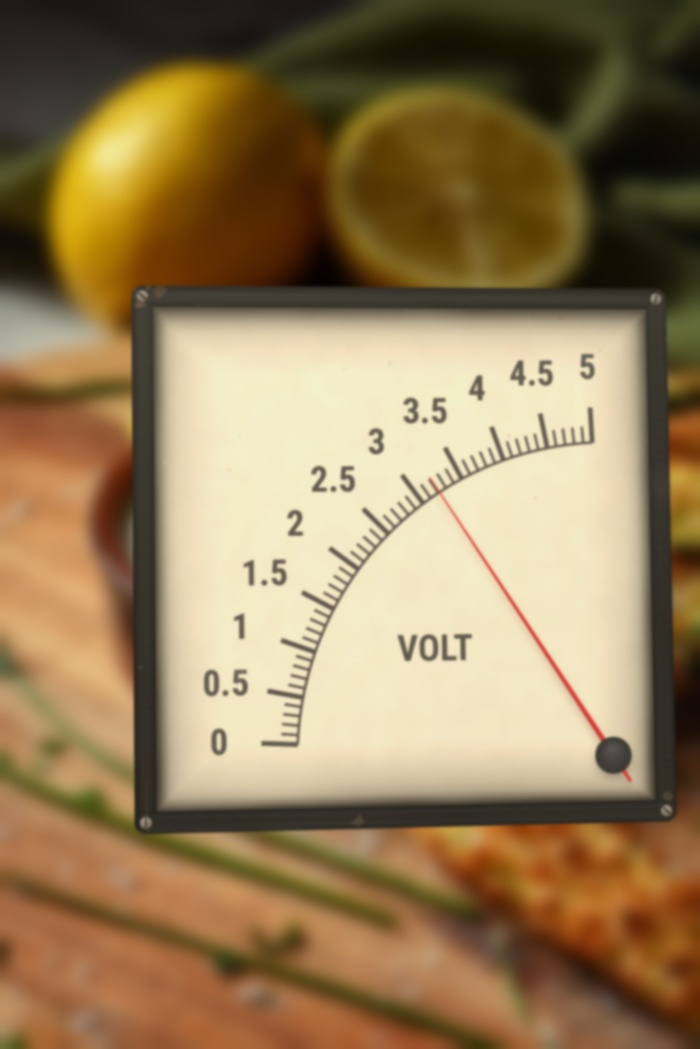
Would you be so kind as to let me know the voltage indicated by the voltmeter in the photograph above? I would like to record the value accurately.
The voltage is 3.2 V
